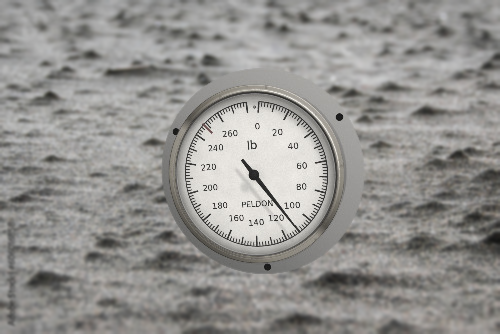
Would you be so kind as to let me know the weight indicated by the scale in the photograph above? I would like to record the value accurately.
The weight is 110 lb
